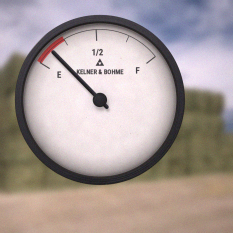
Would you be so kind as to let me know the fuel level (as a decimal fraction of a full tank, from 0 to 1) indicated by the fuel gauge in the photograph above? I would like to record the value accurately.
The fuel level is 0.125
